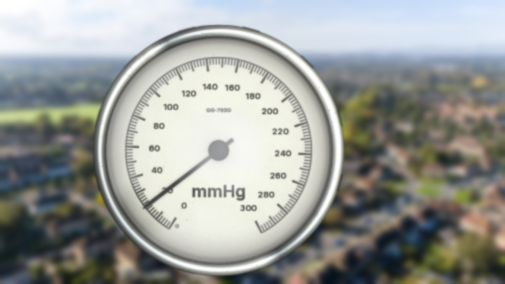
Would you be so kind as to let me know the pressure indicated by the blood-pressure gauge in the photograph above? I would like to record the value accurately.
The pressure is 20 mmHg
